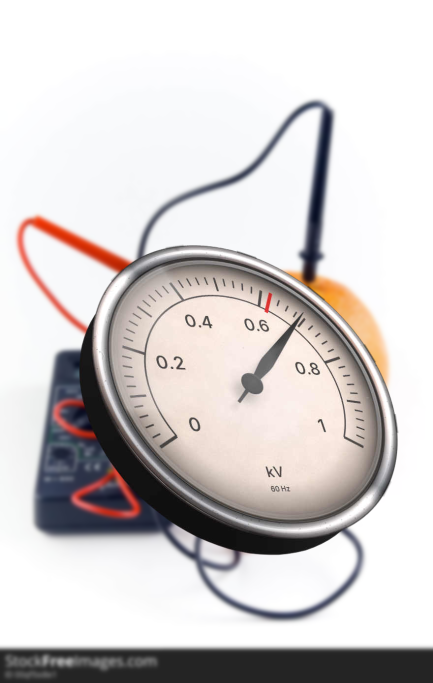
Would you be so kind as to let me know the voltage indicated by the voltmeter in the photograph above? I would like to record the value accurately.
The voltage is 0.69 kV
